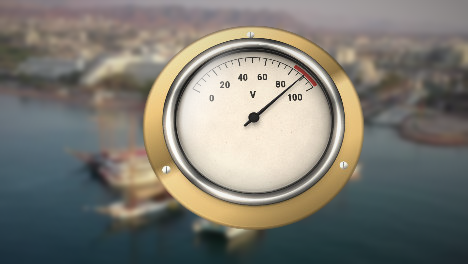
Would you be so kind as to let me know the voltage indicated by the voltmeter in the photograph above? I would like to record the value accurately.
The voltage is 90 V
